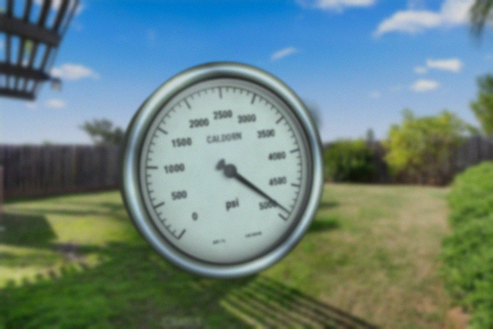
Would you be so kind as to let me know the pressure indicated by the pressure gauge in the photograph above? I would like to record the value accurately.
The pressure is 4900 psi
